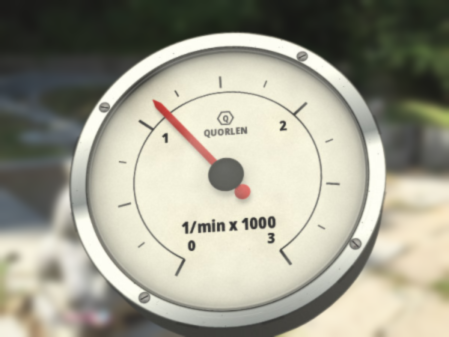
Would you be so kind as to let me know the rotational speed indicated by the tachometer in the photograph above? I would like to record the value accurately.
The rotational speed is 1125 rpm
